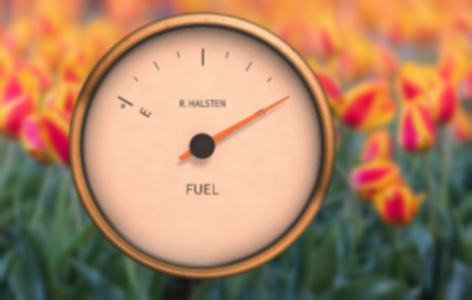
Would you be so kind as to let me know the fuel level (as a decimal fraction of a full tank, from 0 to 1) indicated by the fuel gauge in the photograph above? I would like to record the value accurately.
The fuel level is 1
